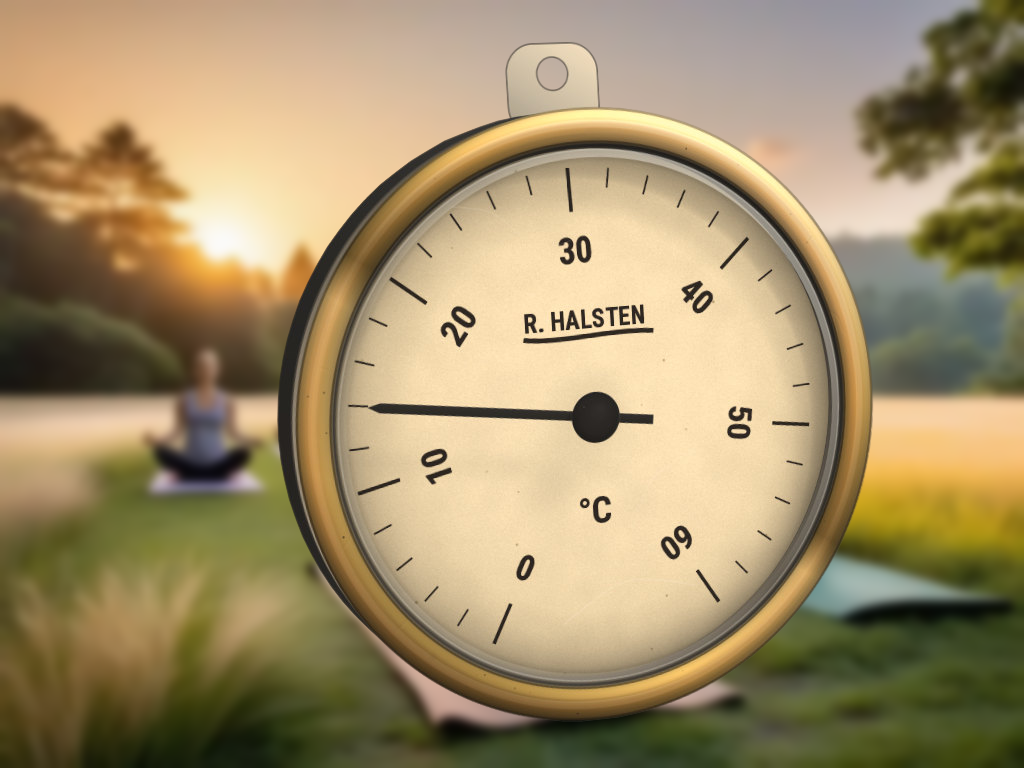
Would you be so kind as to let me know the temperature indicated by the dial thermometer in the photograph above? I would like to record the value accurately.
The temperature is 14 °C
